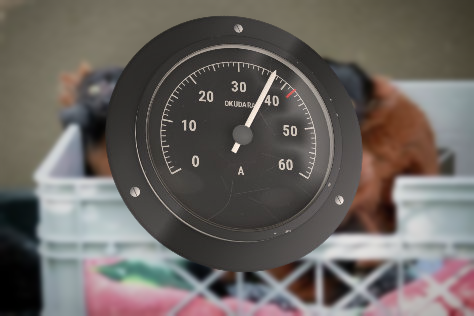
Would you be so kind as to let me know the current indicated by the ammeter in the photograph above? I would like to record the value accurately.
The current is 37 A
